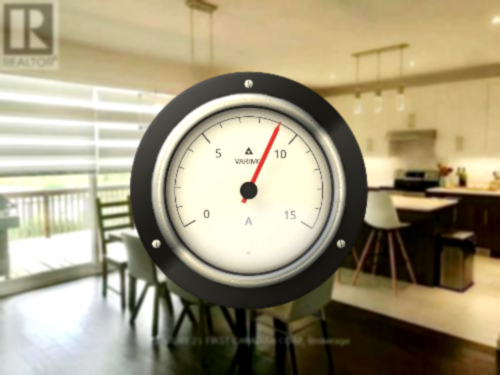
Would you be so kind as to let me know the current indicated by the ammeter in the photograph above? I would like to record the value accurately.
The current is 9 A
